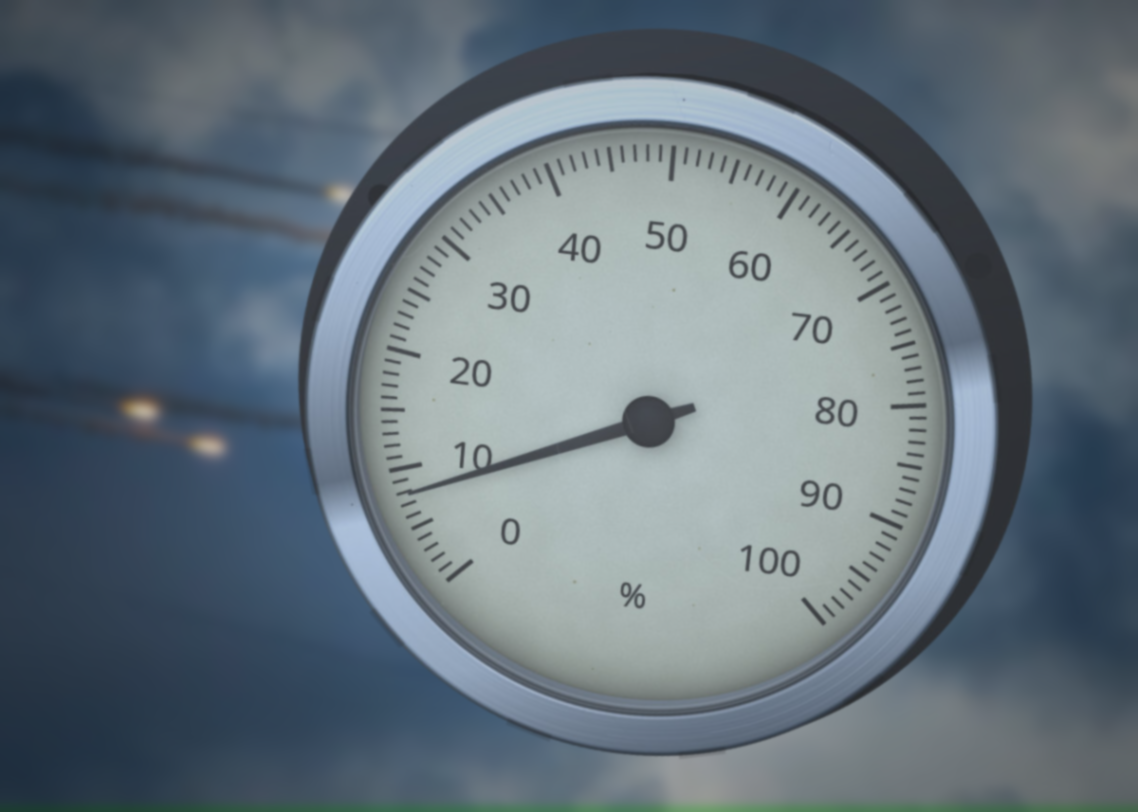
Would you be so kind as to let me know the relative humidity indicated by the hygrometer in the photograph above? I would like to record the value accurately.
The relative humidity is 8 %
